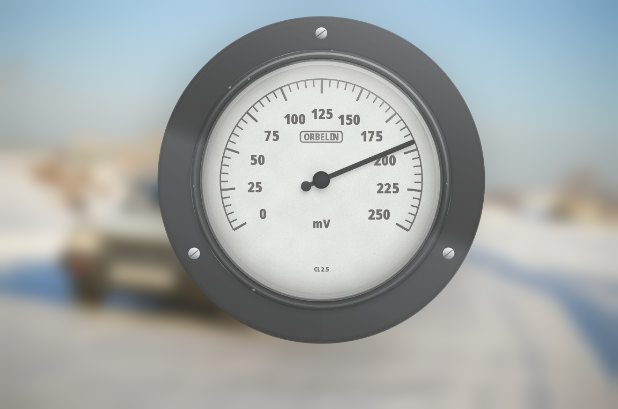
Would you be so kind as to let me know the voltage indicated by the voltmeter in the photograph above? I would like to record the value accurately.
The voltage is 195 mV
